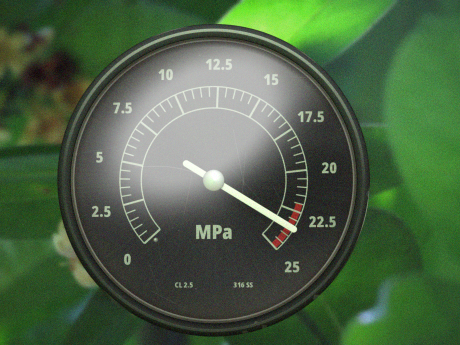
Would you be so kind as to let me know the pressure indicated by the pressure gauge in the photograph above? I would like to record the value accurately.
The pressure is 23.5 MPa
